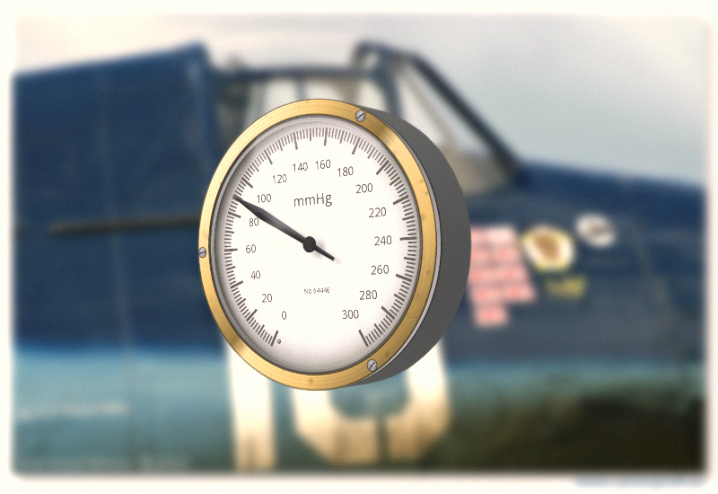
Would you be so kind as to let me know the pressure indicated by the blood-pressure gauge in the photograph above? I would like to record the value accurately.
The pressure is 90 mmHg
